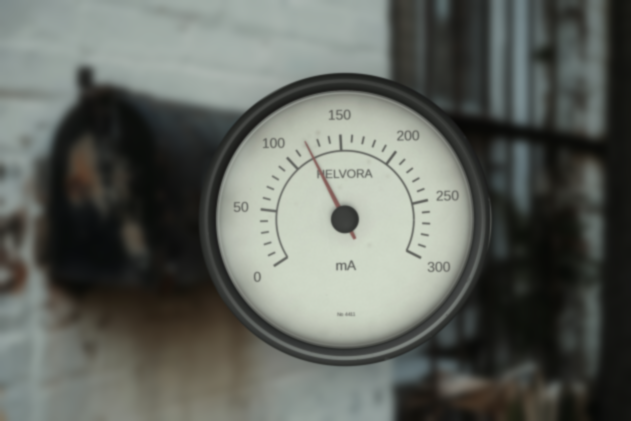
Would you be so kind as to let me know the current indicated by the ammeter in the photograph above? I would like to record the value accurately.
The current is 120 mA
